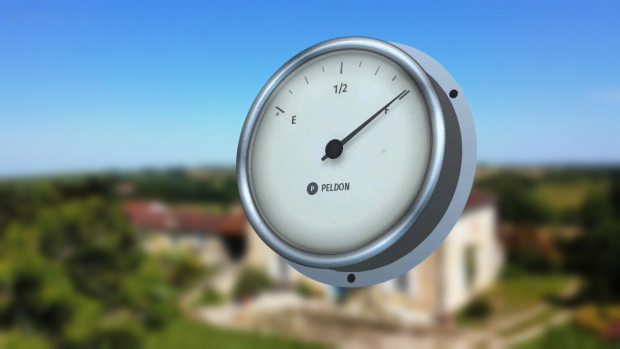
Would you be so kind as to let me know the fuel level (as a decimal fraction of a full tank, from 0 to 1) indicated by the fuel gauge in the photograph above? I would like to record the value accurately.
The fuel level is 1
